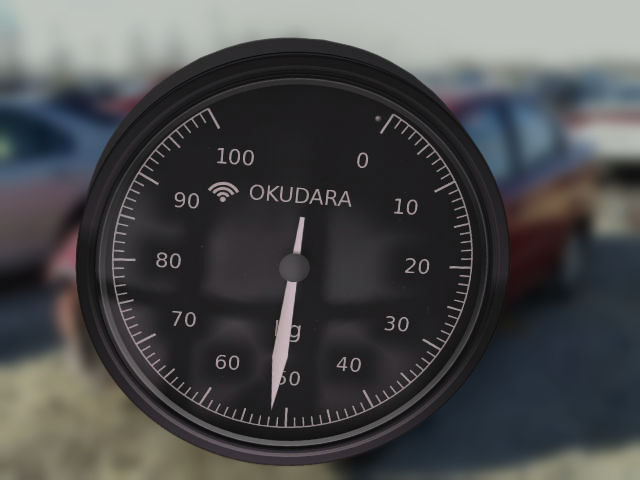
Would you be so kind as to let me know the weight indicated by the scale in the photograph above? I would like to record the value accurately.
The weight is 52 kg
